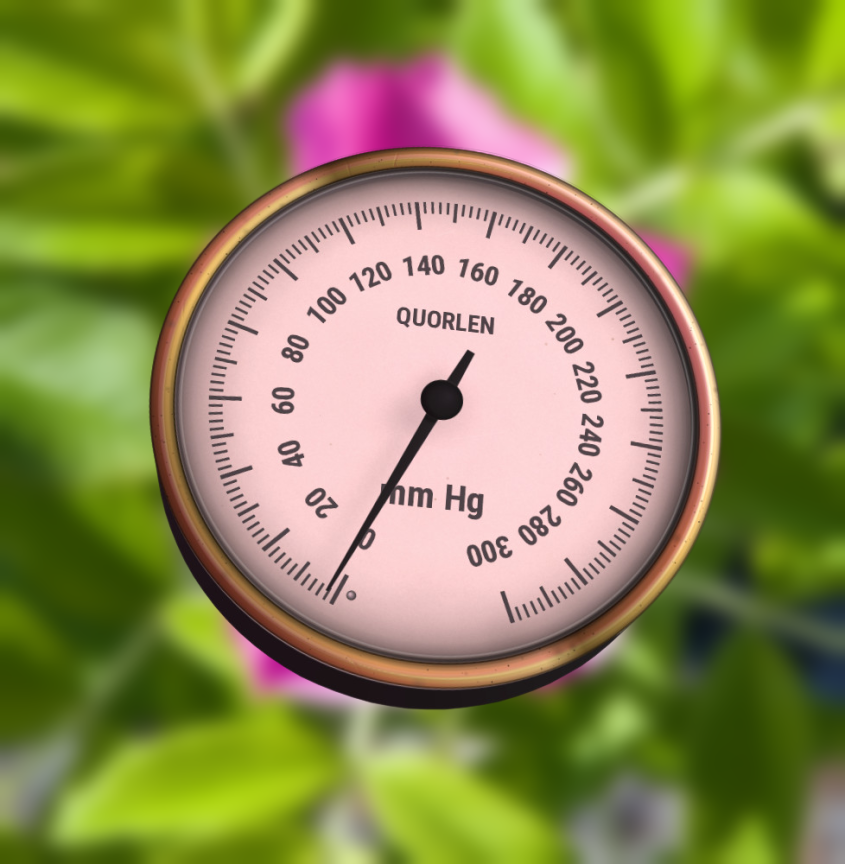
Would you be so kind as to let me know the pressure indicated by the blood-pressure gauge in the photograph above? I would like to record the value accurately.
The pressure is 2 mmHg
